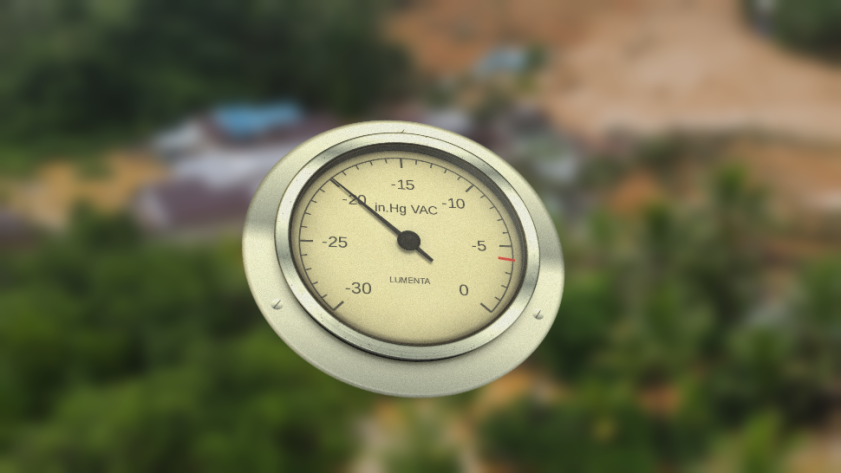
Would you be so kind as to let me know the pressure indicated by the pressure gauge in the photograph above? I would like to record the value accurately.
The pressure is -20 inHg
